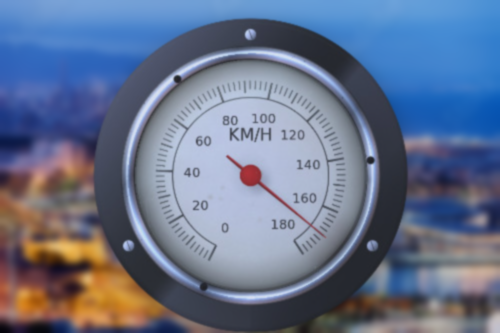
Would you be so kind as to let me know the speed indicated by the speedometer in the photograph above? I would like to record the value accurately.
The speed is 170 km/h
